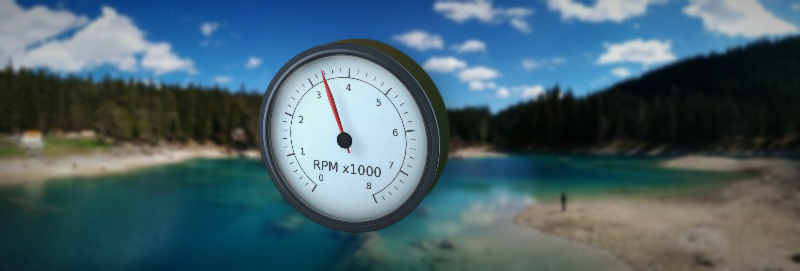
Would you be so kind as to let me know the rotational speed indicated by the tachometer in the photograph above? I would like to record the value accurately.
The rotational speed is 3400 rpm
